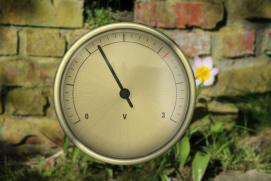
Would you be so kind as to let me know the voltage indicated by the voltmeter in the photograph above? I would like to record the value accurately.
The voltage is 1.15 V
